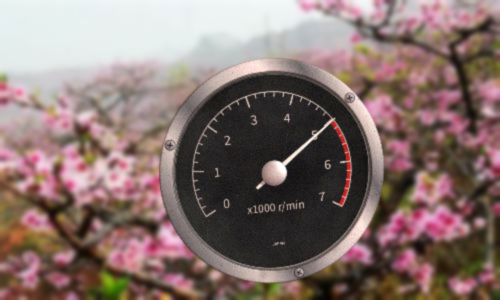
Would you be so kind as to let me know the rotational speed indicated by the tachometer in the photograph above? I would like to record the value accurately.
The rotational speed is 5000 rpm
